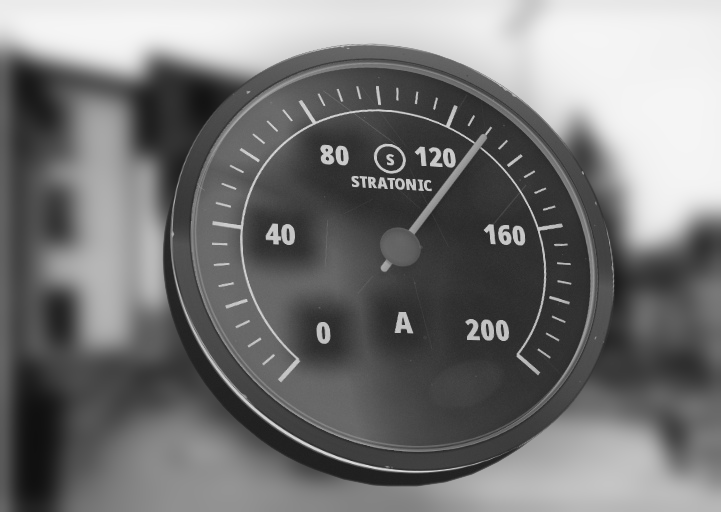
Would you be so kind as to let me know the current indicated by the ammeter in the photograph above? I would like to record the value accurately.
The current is 130 A
